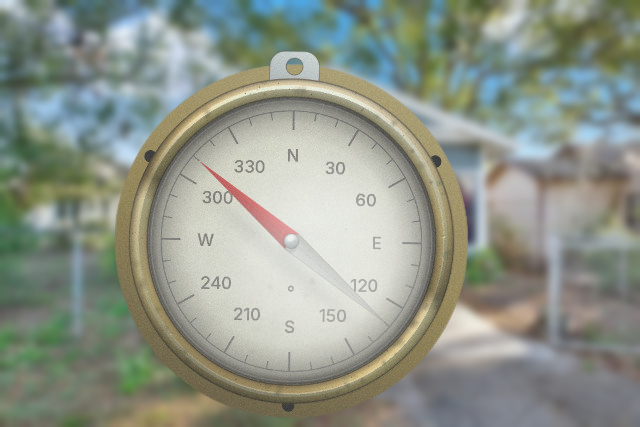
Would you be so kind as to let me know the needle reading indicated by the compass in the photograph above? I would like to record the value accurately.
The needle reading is 310 °
